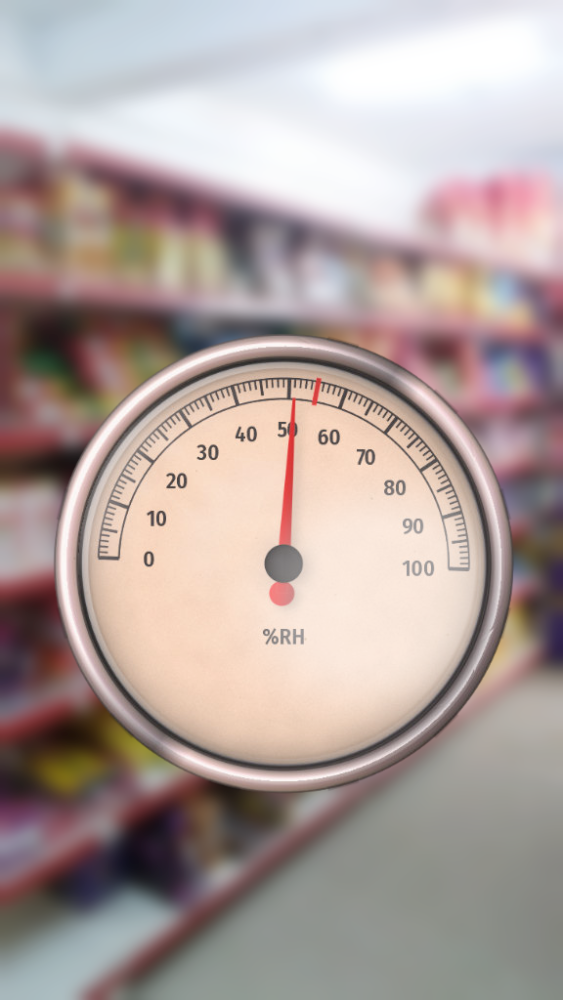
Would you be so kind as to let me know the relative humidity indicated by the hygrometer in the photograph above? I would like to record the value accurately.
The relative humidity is 51 %
